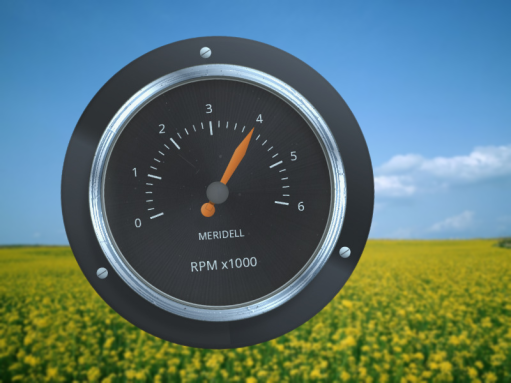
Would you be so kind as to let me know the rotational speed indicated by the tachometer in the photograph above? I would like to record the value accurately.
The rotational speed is 4000 rpm
